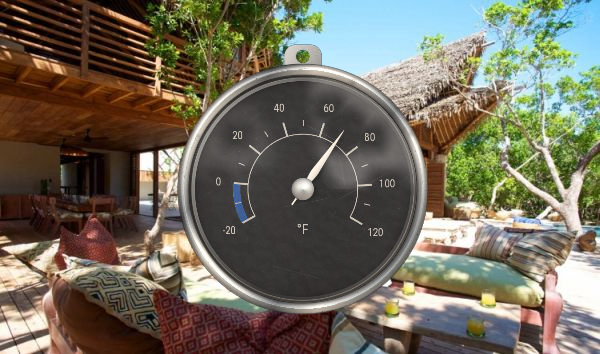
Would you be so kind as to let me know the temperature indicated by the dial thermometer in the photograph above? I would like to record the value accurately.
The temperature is 70 °F
